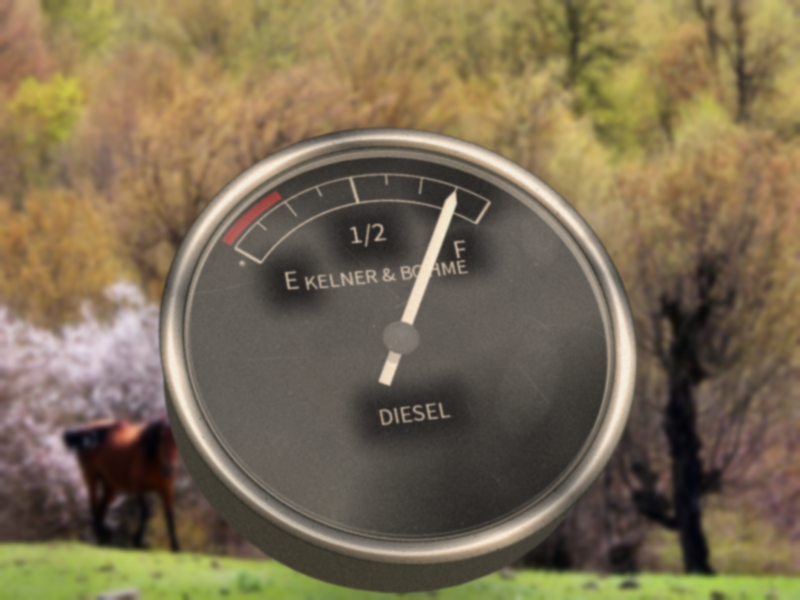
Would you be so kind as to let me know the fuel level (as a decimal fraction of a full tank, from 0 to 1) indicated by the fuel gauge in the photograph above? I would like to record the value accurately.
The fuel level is 0.875
